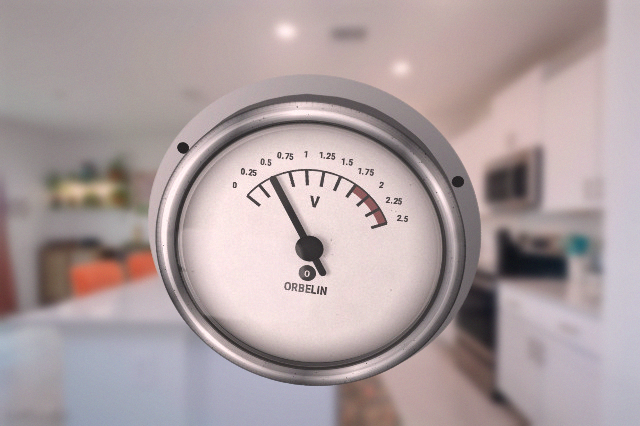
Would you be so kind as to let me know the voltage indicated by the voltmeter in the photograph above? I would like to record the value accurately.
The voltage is 0.5 V
